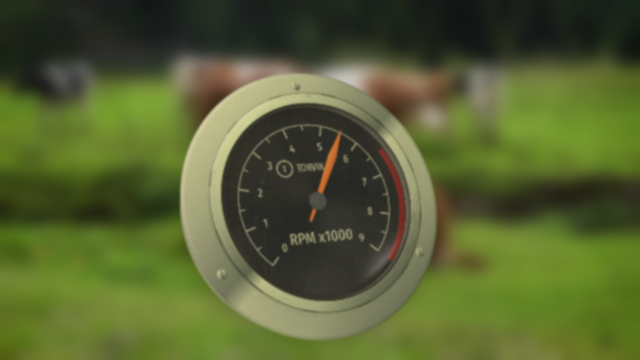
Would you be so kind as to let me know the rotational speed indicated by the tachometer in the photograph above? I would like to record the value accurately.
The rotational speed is 5500 rpm
